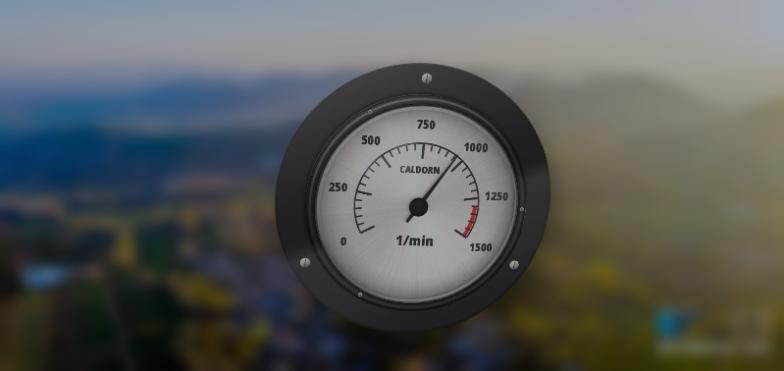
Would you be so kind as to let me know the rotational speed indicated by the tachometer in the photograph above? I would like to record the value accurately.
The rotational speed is 950 rpm
